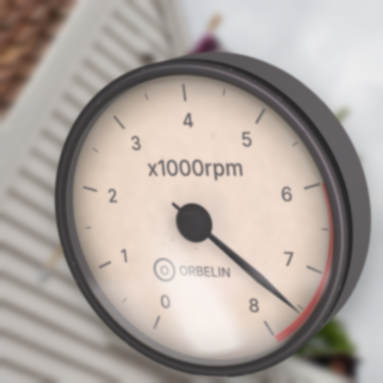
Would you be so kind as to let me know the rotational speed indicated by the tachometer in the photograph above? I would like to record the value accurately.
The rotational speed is 7500 rpm
